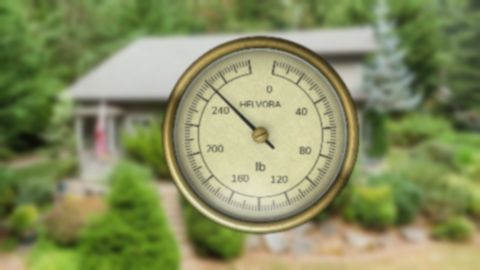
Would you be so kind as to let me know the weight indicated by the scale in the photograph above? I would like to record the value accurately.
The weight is 250 lb
